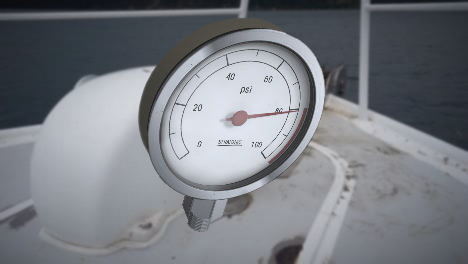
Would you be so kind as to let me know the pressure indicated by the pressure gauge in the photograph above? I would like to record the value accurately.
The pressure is 80 psi
